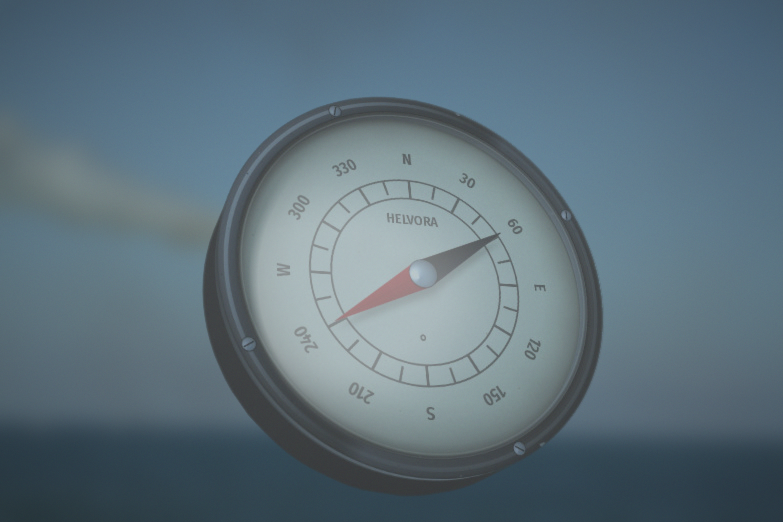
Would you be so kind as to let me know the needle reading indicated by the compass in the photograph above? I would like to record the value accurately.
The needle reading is 240 °
